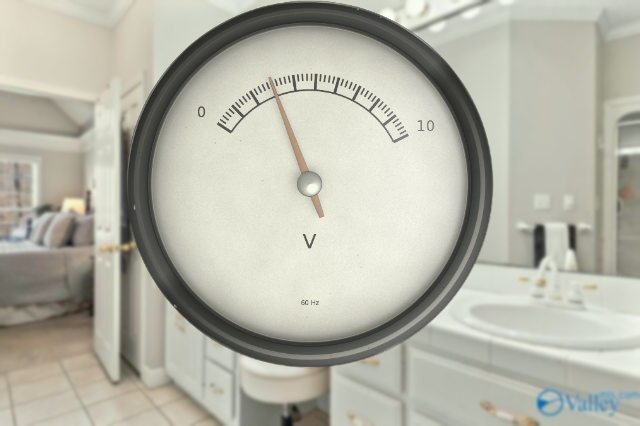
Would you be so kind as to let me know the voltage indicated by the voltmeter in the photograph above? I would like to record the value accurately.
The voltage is 3 V
